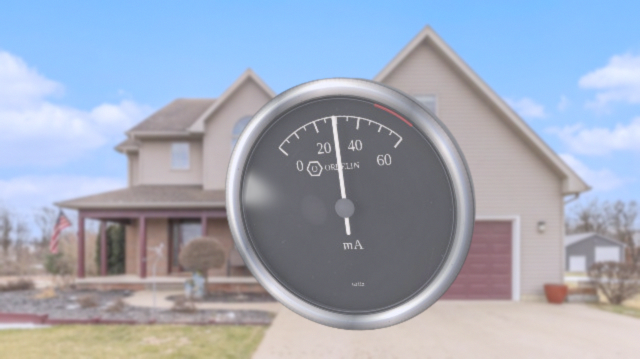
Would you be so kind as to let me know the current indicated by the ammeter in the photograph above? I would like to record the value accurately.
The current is 30 mA
